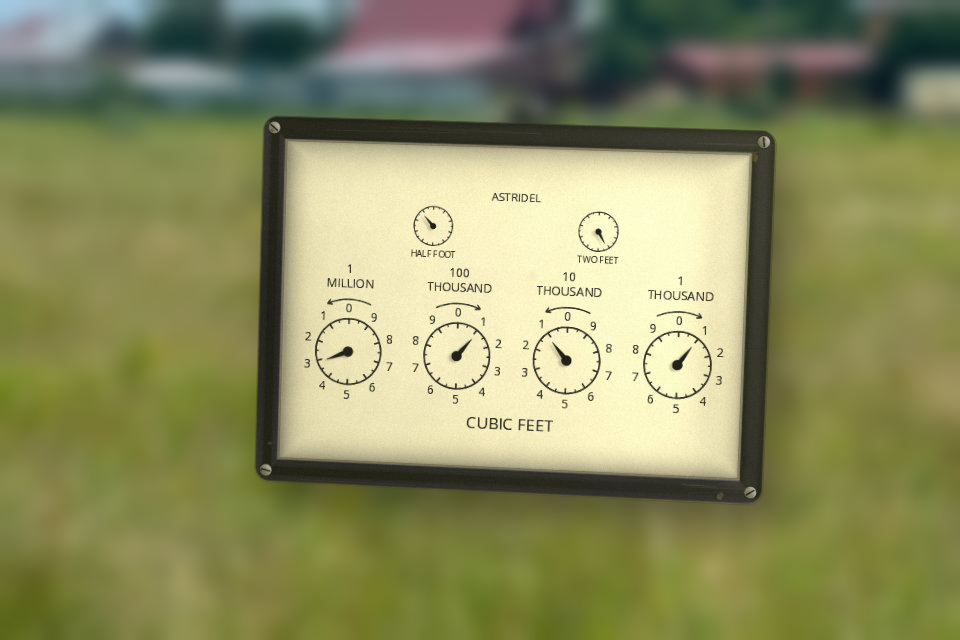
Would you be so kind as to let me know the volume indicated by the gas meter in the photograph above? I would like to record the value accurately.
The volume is 311100 ft³
